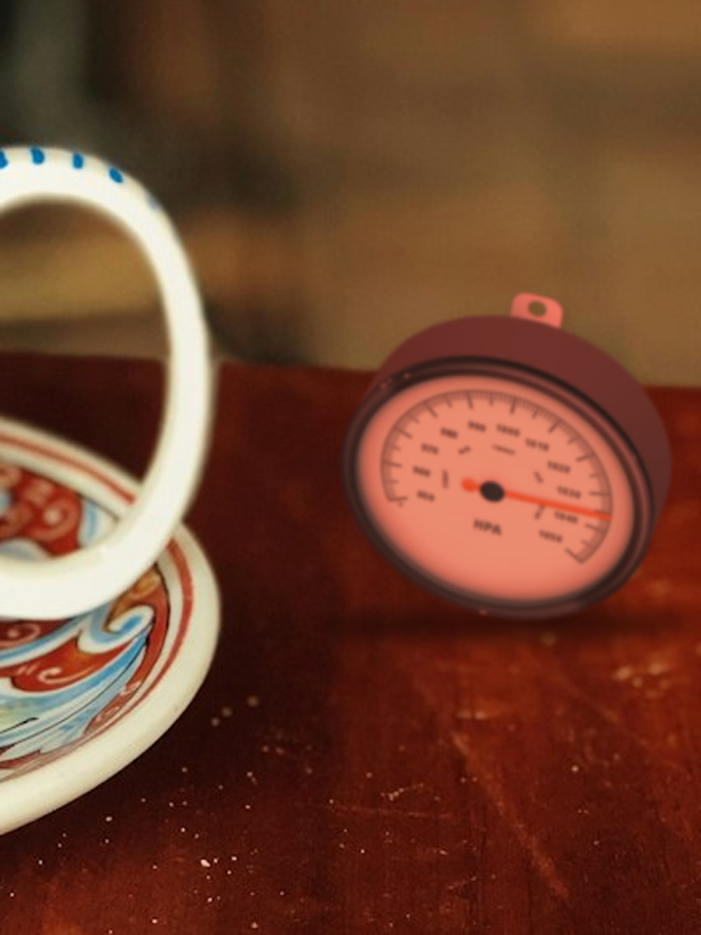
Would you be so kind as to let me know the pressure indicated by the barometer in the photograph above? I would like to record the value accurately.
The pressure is 1035 hPa
